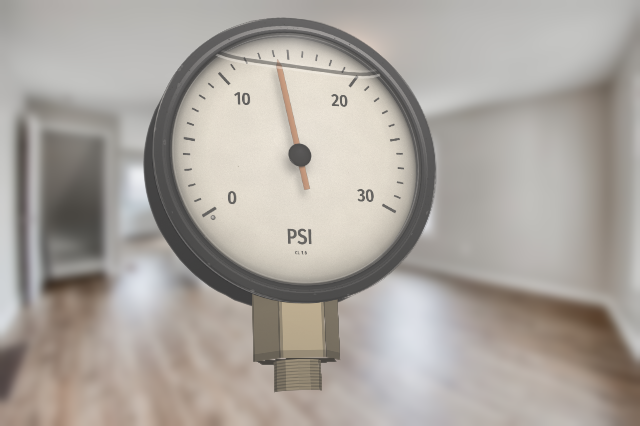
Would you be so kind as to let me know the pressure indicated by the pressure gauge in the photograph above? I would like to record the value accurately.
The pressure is 14 psi
